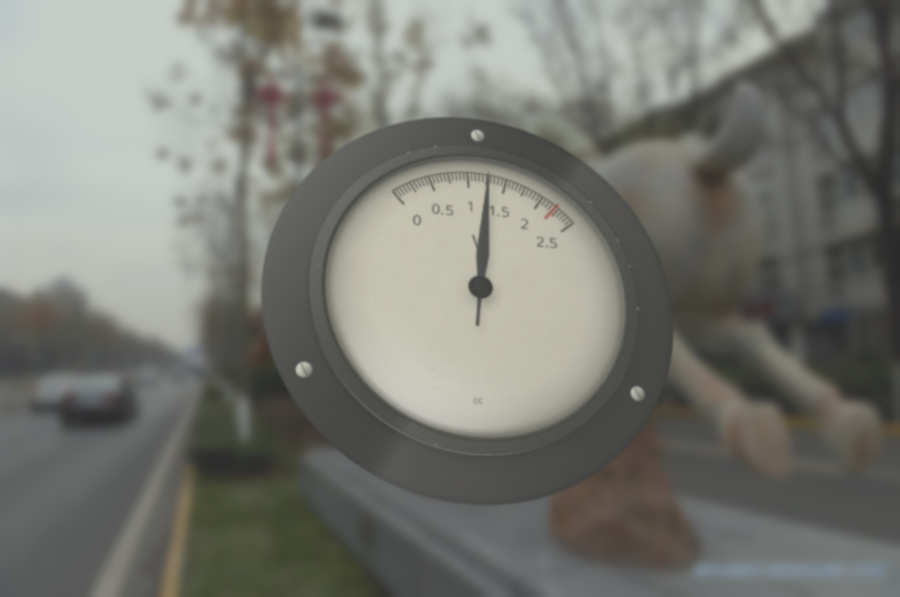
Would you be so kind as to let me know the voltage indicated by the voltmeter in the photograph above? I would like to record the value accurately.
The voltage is 1.25 V
